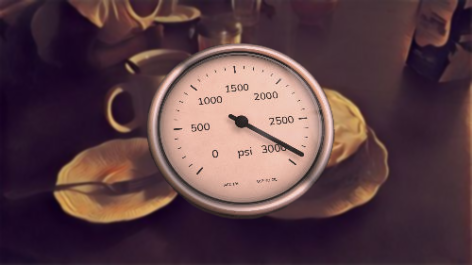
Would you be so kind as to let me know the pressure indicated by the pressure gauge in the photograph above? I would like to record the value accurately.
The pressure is 2900 psi
